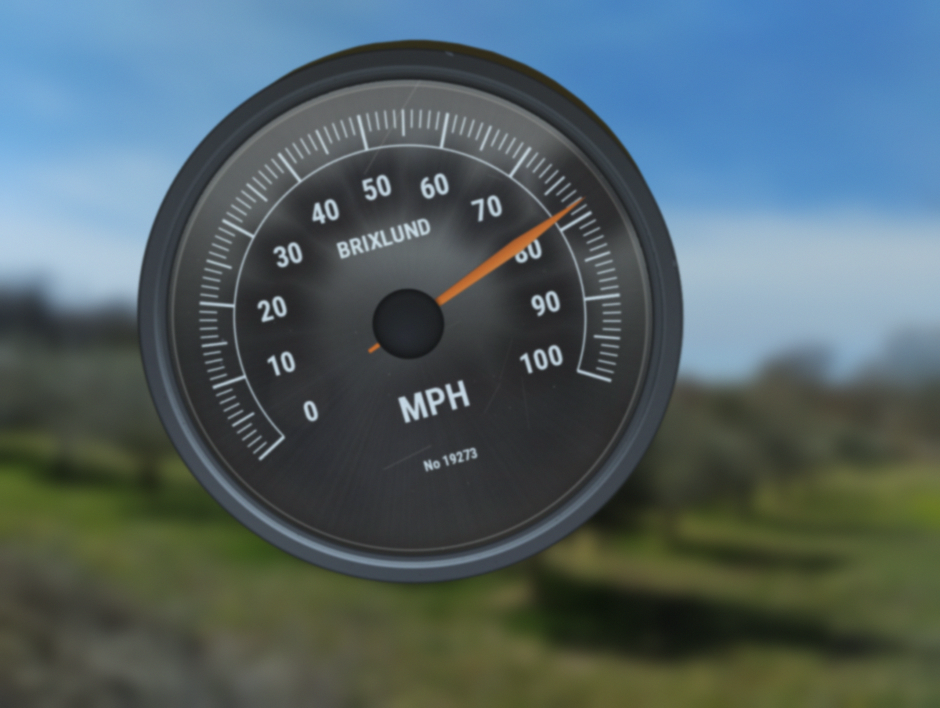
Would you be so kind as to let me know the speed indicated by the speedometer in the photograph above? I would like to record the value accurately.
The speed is 78 mph
